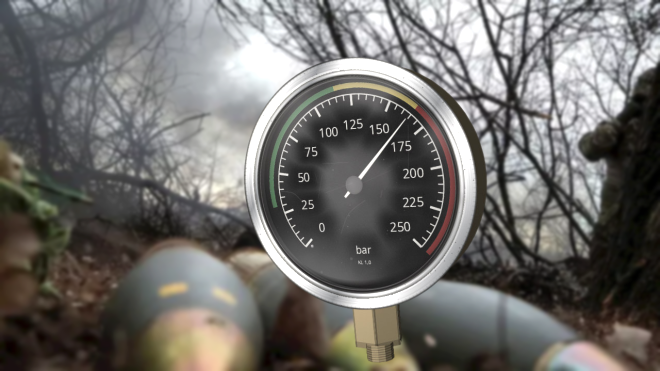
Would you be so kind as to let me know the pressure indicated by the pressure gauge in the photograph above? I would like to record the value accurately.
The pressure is 165 bar
